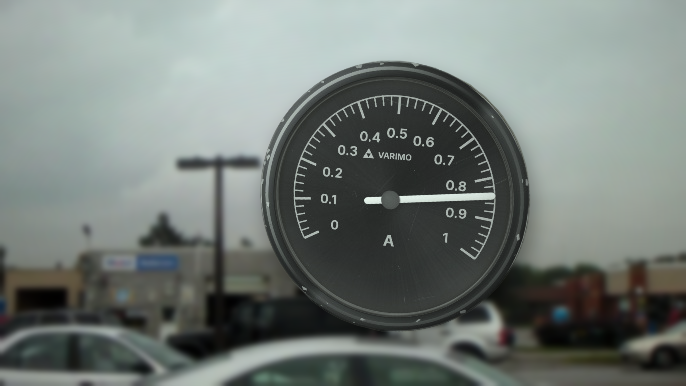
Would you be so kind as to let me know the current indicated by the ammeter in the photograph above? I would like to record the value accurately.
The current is 0.84 A
